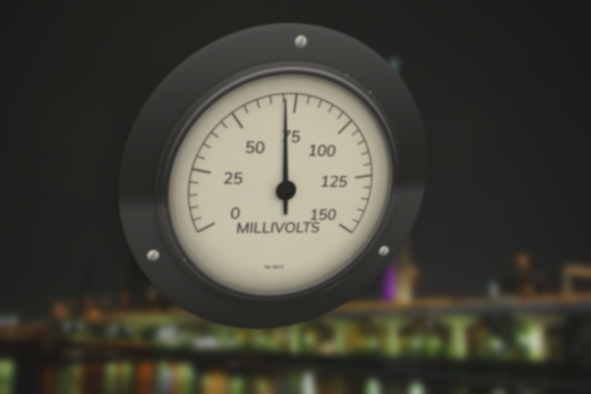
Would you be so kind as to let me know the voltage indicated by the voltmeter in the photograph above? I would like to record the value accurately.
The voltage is 70 mV
